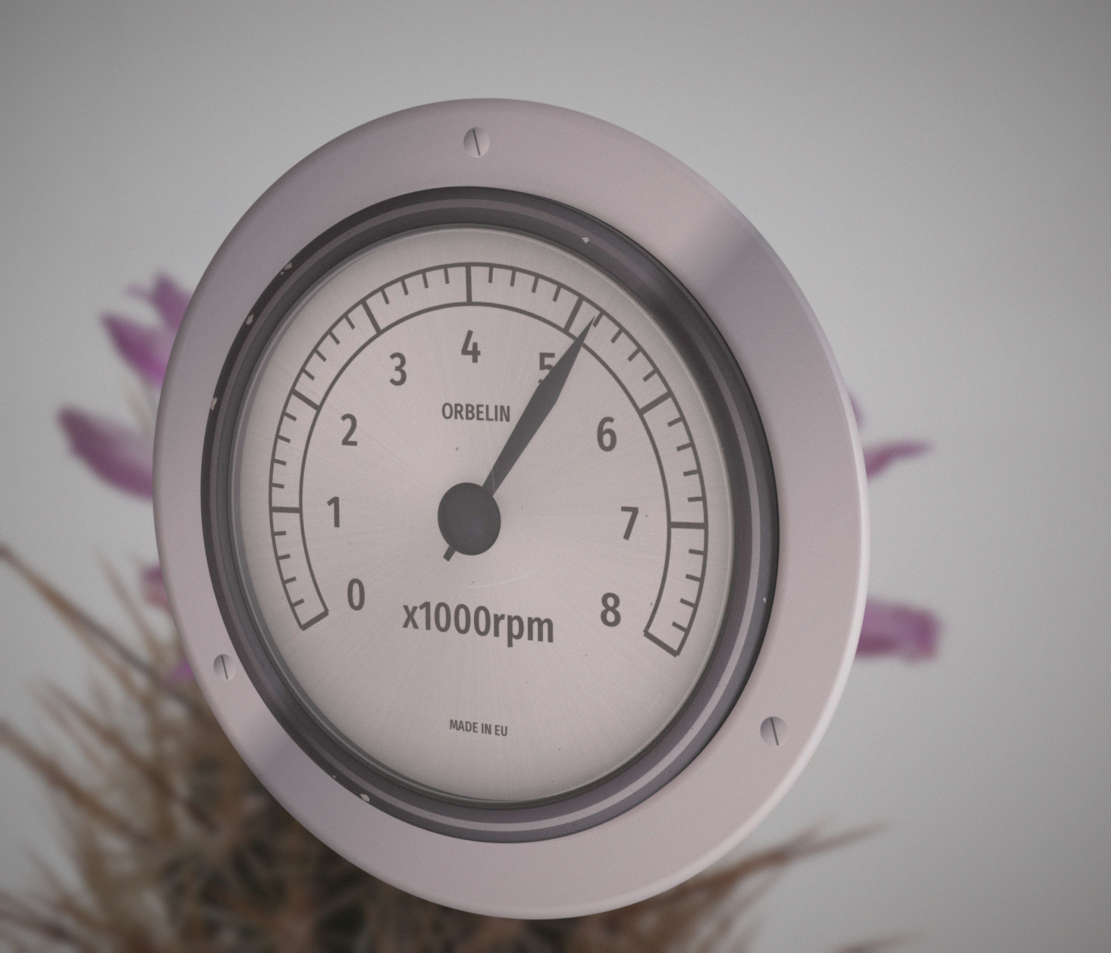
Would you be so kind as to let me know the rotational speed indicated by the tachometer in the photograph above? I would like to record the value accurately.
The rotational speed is 5200 rpm
